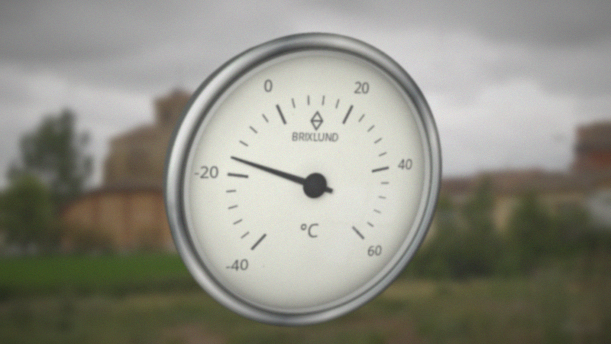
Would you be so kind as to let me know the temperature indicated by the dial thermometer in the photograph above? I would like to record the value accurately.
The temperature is -16 °C
